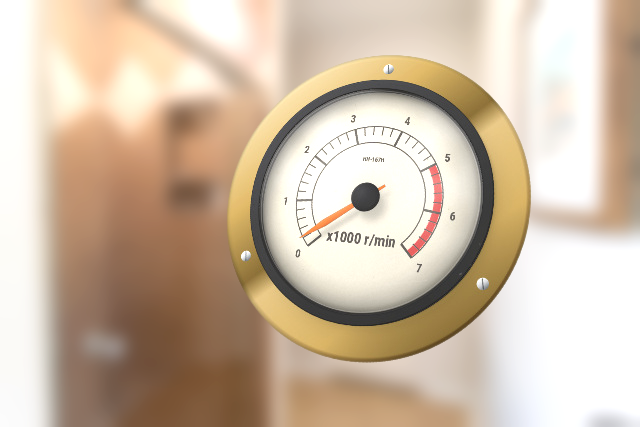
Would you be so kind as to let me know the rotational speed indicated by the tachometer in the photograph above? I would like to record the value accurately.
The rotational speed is 200 rpm
